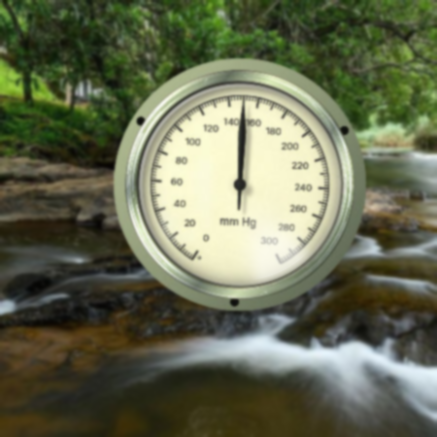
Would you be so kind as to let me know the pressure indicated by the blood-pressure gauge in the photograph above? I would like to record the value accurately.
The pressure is 150 mmHg
